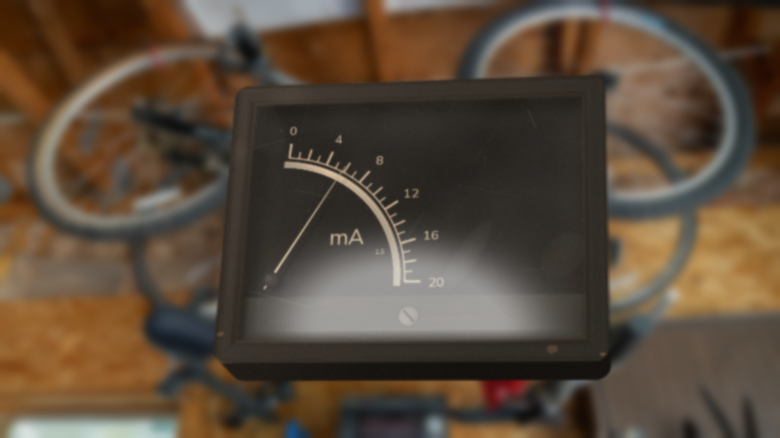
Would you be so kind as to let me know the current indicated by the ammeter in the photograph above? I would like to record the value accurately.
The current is 6 mA
